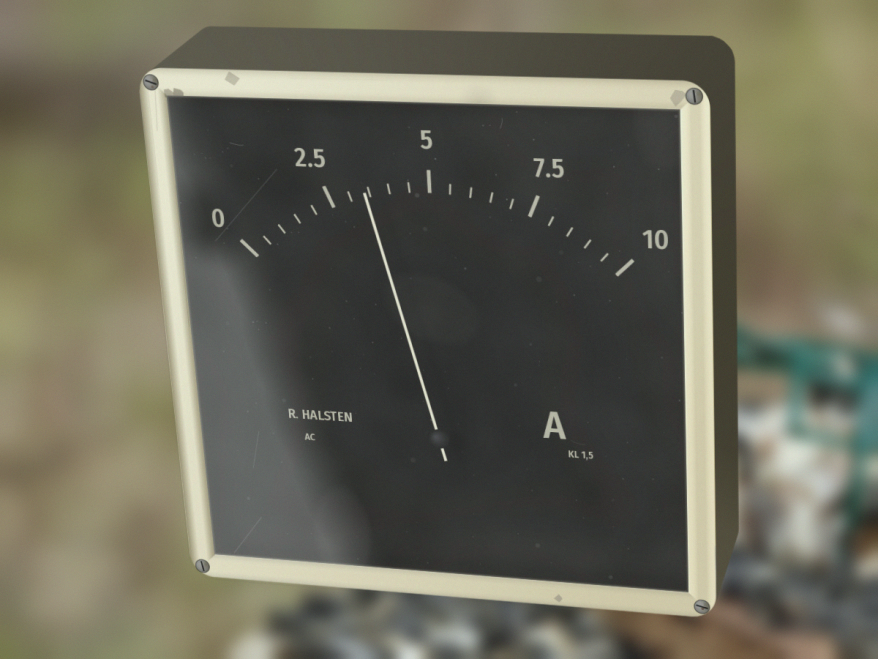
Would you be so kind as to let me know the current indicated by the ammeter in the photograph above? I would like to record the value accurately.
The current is 3.5 A
